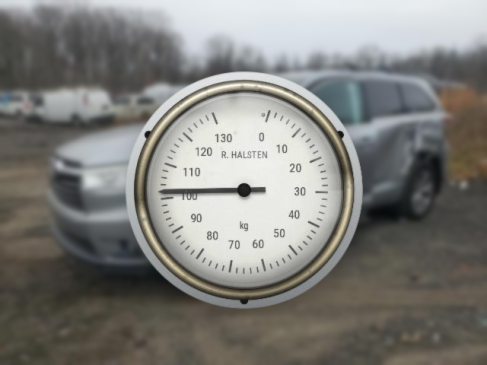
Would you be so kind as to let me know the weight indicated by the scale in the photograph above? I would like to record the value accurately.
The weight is 102 kg
